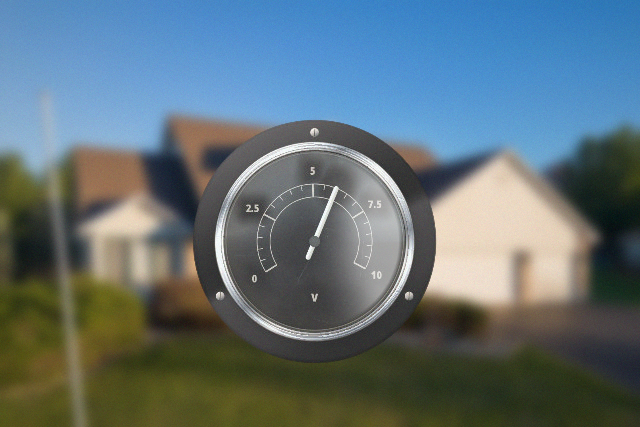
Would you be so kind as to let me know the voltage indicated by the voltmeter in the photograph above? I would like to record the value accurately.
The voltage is 6 V
